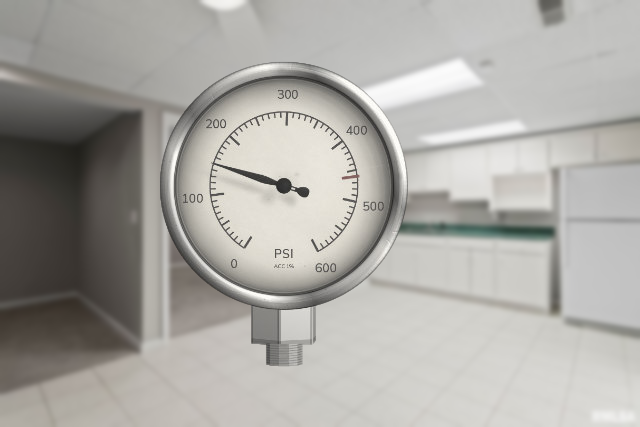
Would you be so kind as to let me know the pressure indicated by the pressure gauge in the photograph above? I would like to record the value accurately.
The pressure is 150 psi
